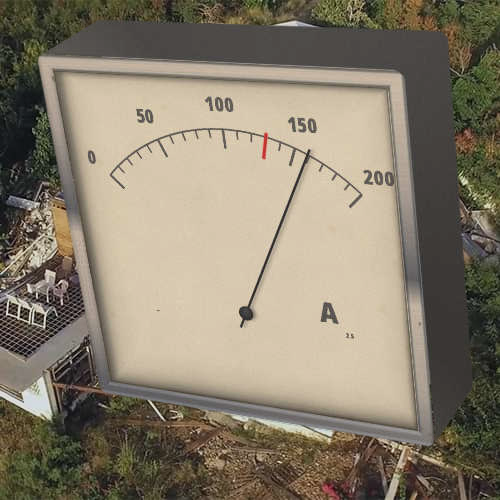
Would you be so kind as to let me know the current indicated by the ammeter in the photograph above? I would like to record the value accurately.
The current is 160 A
